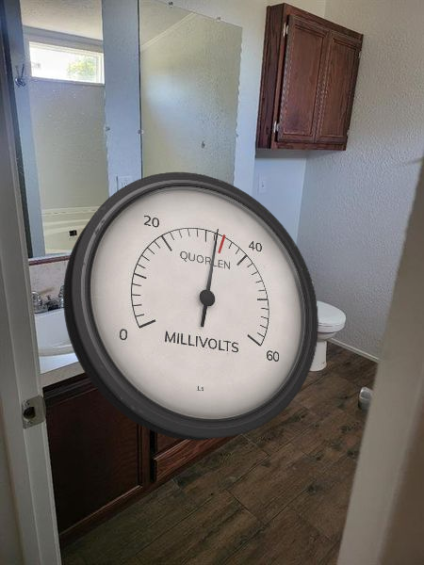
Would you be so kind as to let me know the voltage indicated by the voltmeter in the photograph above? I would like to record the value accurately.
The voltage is 32 mV
